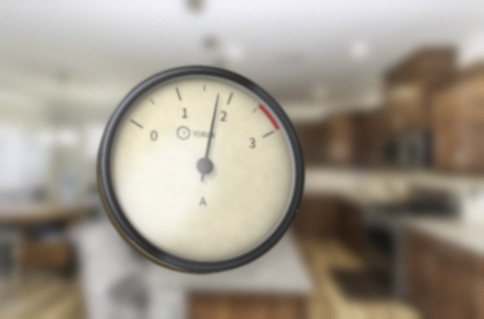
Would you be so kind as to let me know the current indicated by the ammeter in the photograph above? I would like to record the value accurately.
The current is 1.75 A
